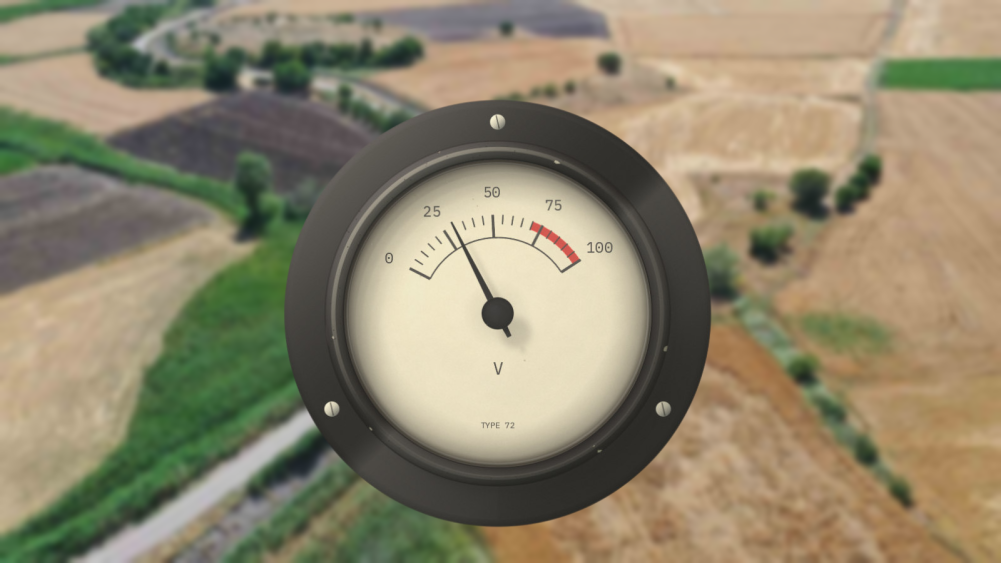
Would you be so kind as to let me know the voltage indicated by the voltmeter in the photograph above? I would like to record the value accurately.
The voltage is 30 V
